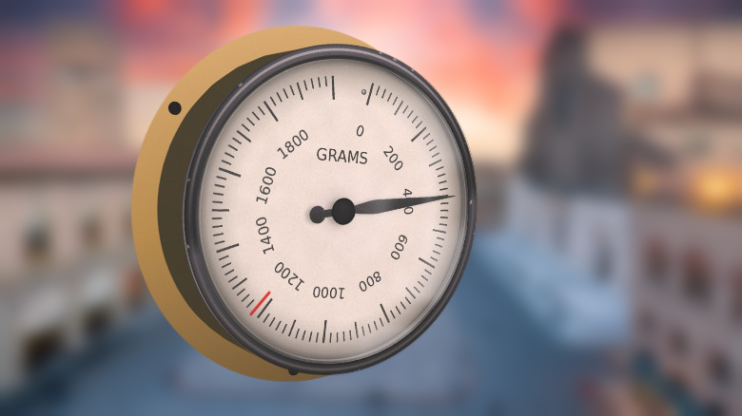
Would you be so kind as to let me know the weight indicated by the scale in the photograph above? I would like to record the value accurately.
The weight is 400 g
